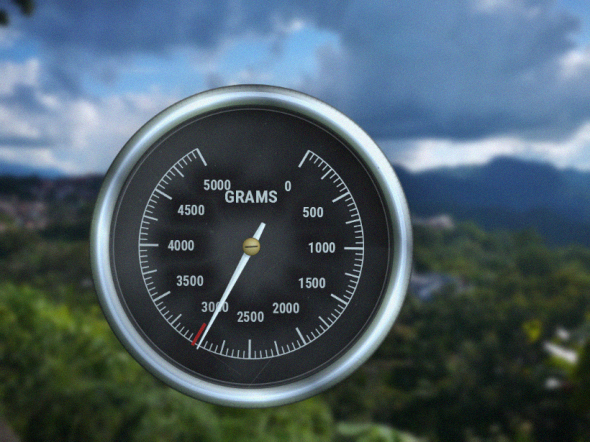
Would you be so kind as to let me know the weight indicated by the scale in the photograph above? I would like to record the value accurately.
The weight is 2950 g
